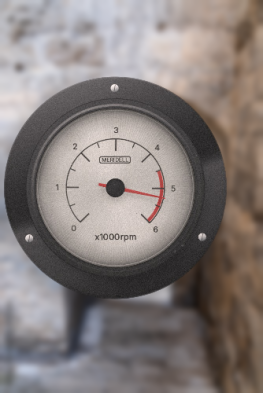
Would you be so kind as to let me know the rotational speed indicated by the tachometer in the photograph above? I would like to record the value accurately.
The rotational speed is 5250 rpm
